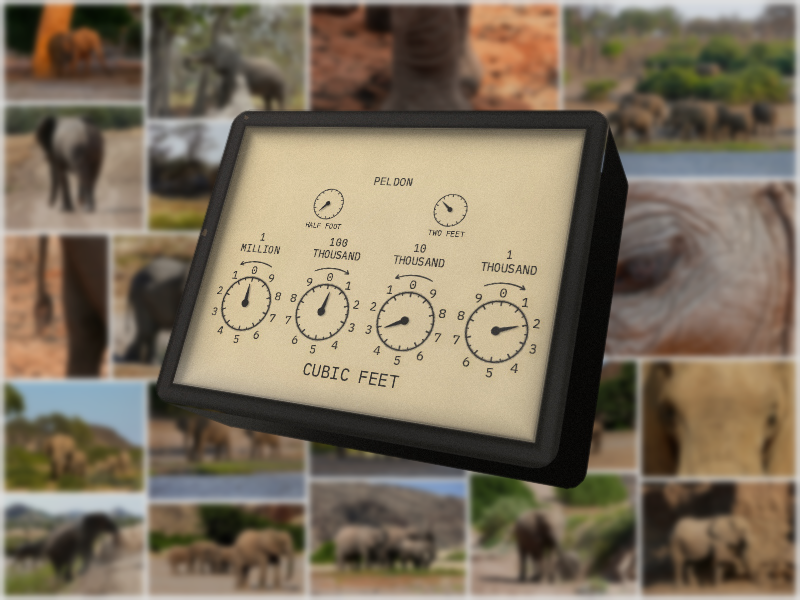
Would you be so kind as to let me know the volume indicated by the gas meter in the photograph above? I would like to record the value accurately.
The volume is 3200 ft³
